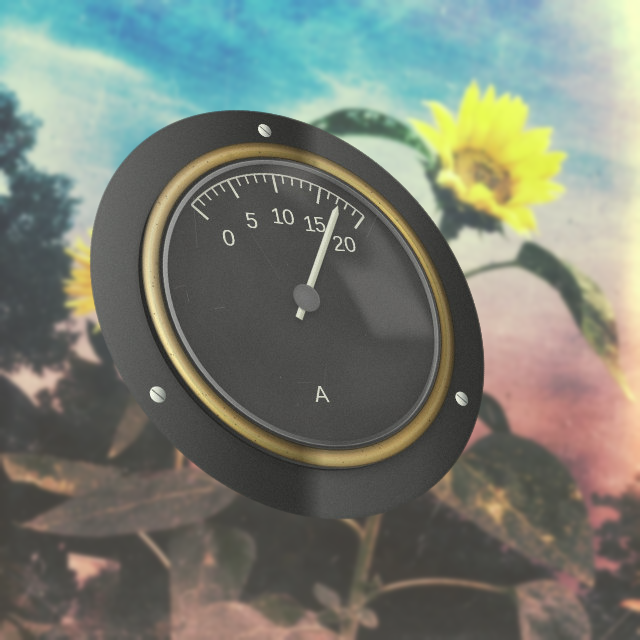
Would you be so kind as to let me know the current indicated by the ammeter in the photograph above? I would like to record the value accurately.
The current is 17 A
